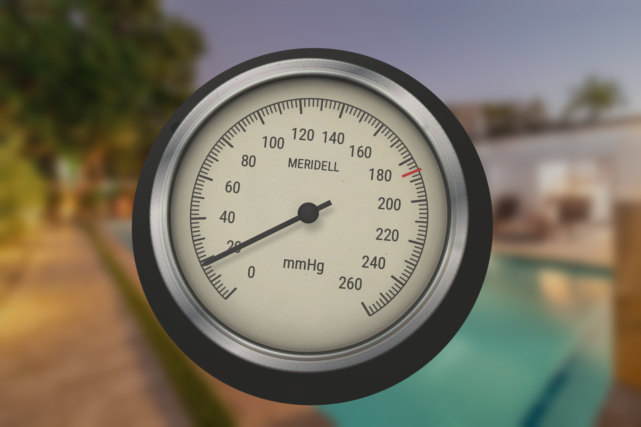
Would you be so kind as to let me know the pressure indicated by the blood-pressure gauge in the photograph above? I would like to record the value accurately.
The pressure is 18 mmHg
